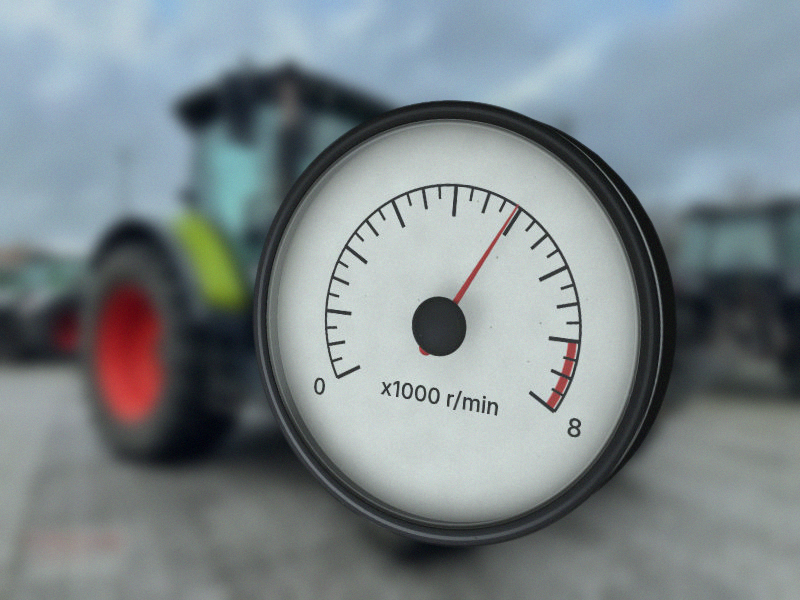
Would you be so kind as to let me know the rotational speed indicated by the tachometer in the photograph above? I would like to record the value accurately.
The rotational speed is 5000 rpm
